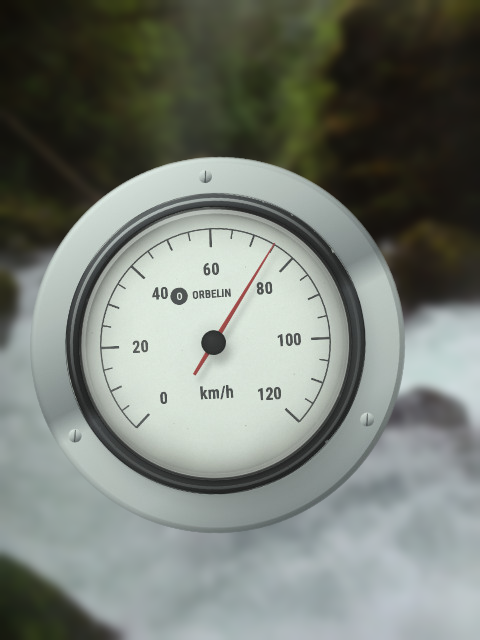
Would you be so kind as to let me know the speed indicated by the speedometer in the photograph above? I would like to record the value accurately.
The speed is 75 km/h
